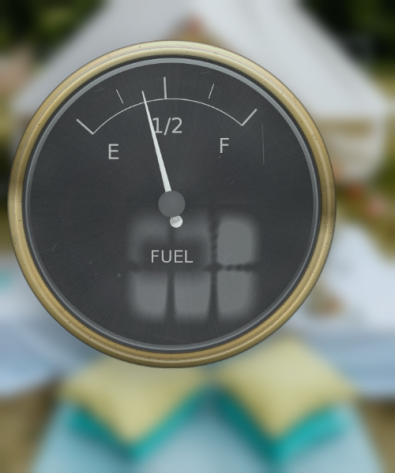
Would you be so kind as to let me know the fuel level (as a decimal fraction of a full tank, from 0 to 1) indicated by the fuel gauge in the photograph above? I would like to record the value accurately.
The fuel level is 0.375
